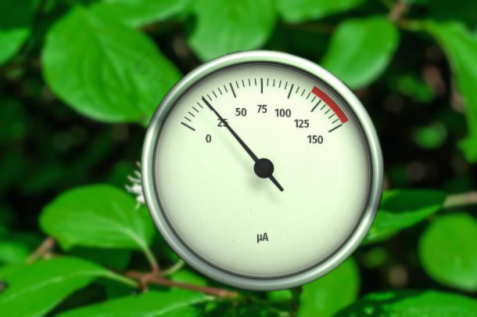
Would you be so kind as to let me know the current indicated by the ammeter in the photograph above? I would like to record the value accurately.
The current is 25 µA
